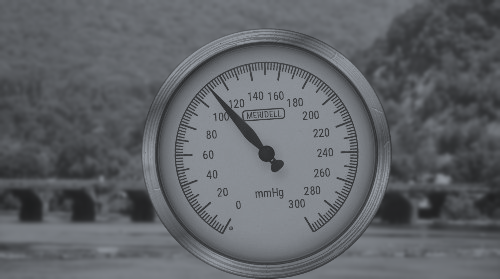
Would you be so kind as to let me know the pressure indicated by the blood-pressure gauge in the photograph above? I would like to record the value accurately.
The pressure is 110 mmHg
